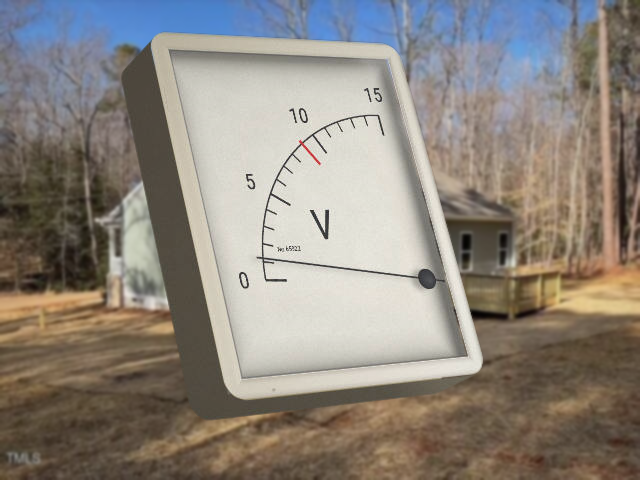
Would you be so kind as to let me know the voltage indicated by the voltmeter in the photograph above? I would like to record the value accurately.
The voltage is 1 V
